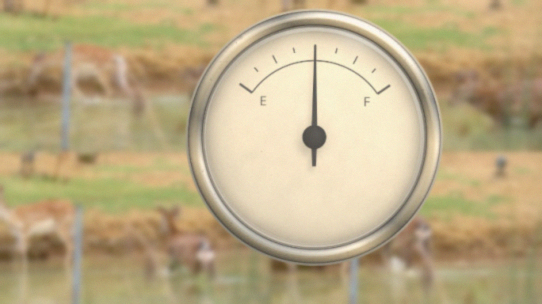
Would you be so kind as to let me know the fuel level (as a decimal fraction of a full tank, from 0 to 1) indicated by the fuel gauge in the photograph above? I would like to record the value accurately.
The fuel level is 0.5
